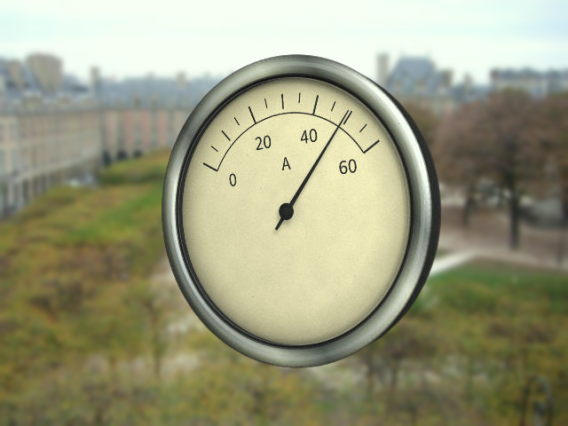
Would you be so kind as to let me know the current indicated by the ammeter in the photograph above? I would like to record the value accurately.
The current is 50 A
